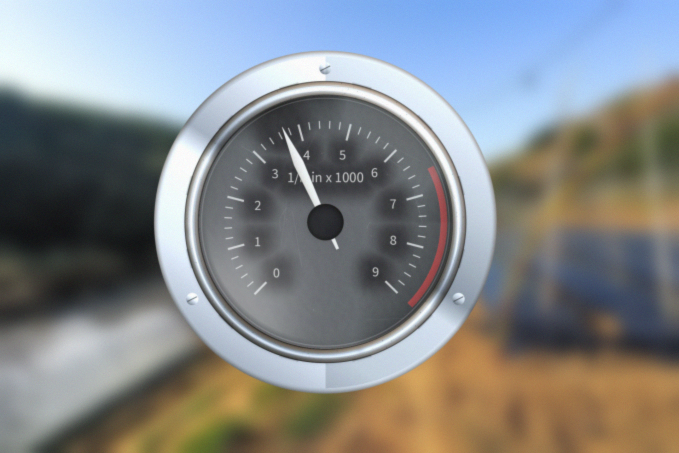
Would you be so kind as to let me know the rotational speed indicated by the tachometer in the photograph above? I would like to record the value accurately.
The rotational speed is 3700 rpm
